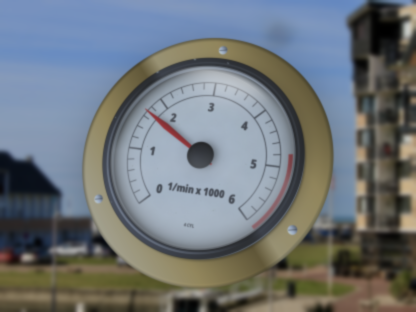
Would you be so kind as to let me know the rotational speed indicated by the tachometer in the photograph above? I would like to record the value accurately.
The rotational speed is 1700 rpm
